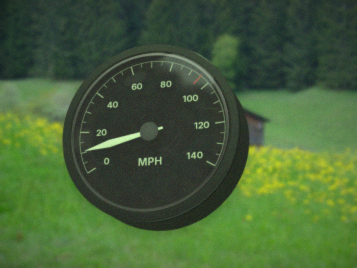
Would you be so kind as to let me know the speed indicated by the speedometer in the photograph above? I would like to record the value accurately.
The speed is 10 mph
